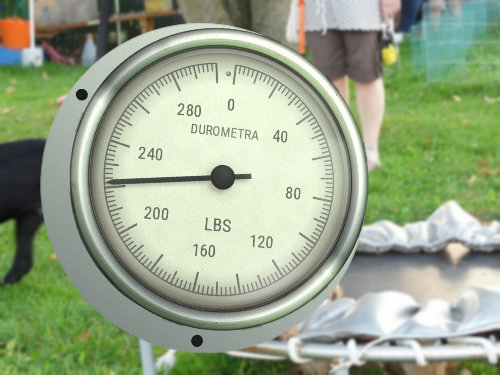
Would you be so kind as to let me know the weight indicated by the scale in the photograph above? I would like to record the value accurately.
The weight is 222 lb
